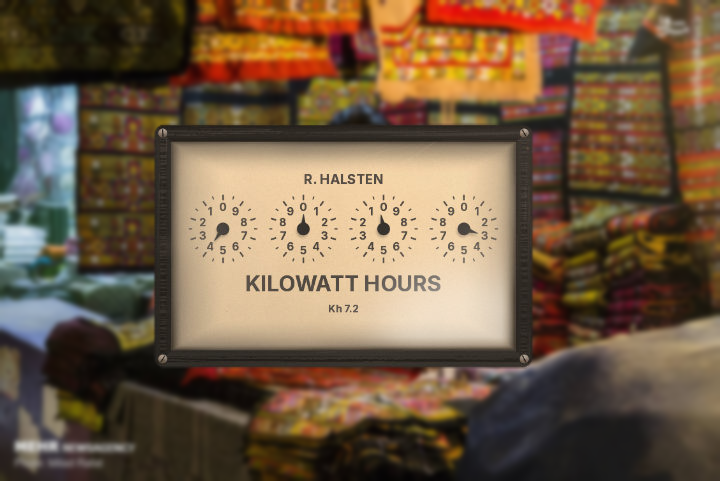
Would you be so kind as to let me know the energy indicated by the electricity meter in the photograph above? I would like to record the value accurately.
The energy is 4003 kWh
